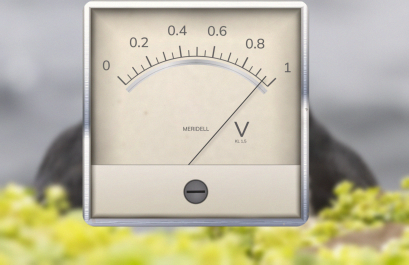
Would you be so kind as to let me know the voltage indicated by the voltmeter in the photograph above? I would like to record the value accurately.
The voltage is 0.95 V
